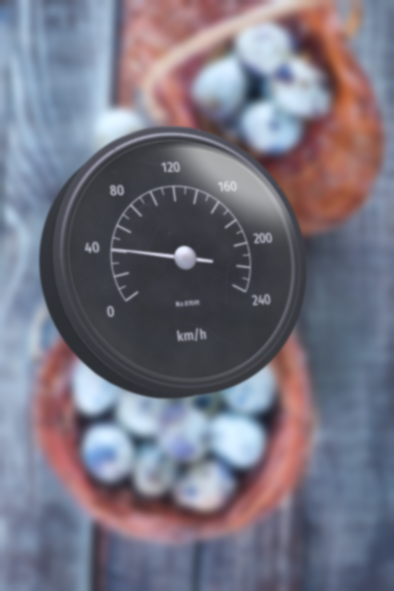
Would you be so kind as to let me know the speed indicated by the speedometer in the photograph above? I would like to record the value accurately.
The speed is 40 km/h
